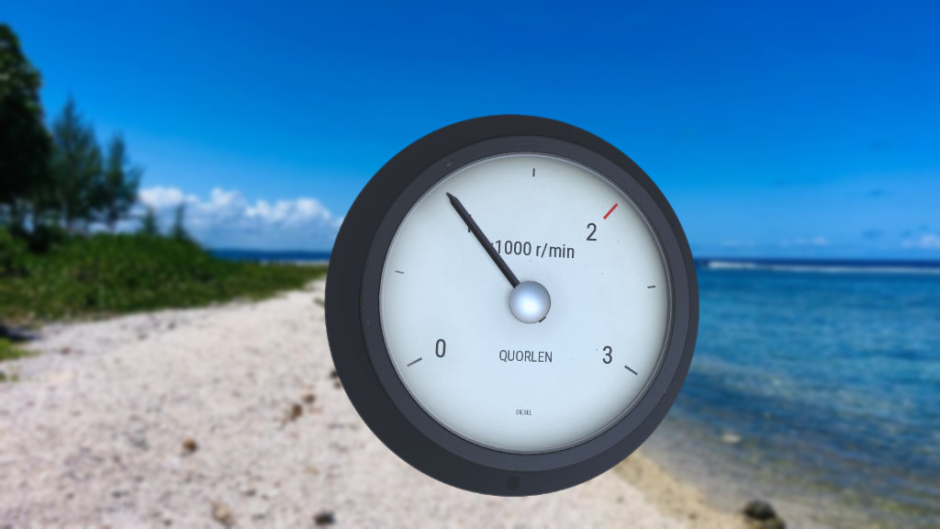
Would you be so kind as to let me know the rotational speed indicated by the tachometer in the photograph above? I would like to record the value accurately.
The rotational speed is 1000 rpm
